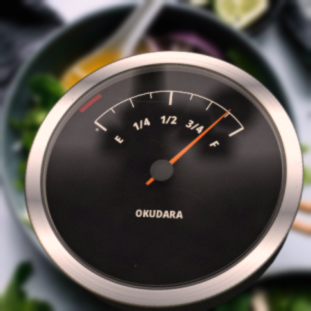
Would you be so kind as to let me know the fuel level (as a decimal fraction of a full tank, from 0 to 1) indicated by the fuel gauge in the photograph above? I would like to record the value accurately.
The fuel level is 0.875
